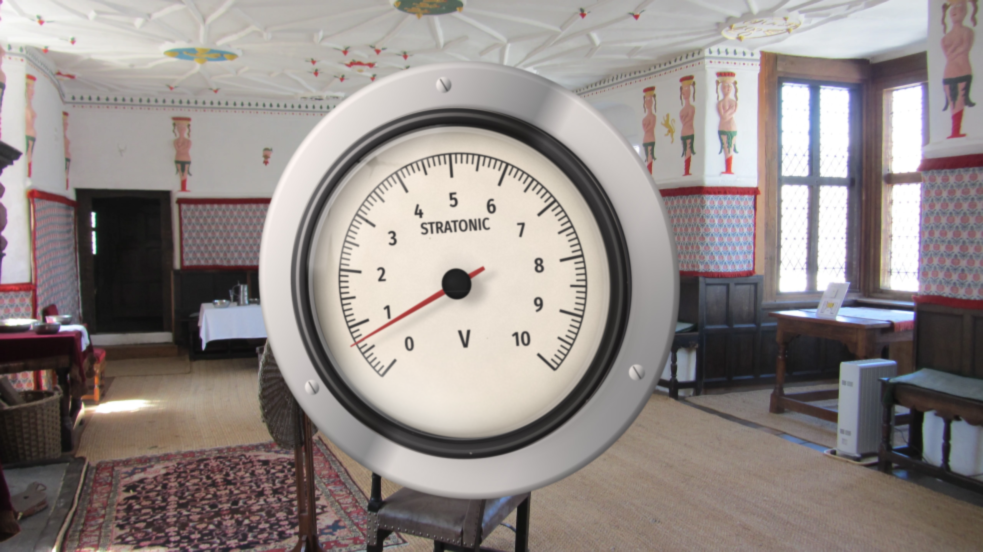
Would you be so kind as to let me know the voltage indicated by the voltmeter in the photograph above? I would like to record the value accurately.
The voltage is 0.7 V
